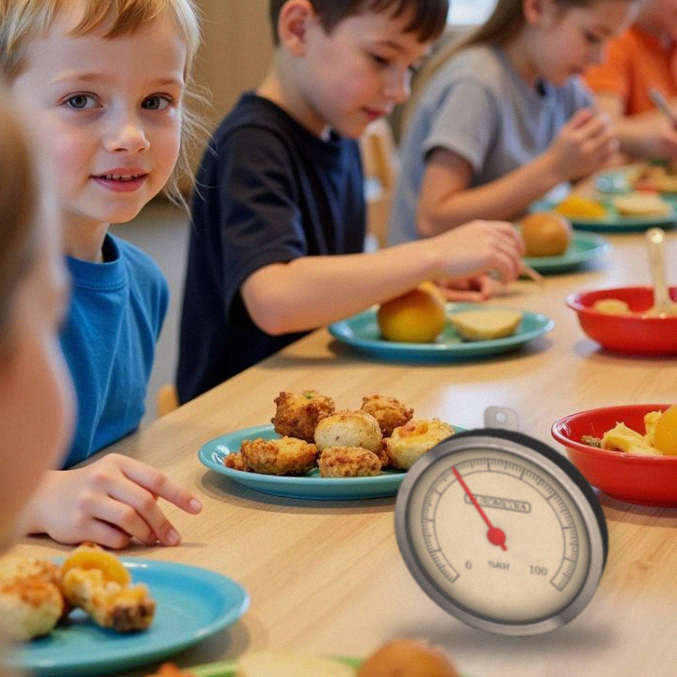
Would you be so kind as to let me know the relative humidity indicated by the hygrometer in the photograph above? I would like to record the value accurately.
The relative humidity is 40 %
